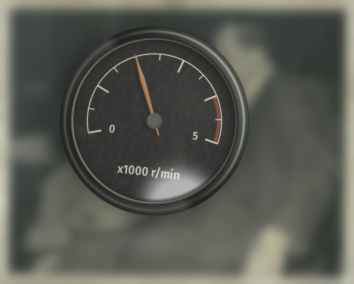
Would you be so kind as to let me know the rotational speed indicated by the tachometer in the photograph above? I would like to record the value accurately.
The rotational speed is 2000 rpm
